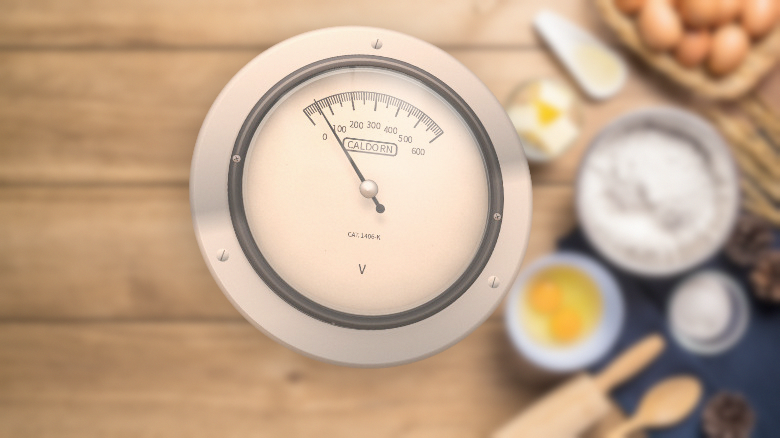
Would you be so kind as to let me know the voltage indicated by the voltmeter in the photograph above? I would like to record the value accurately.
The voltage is 50 V
